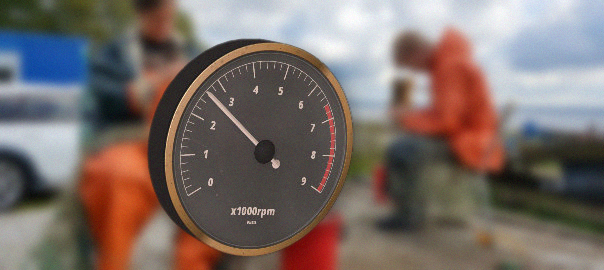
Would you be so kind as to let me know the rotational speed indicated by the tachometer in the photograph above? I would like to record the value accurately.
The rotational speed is 2600 rpm
